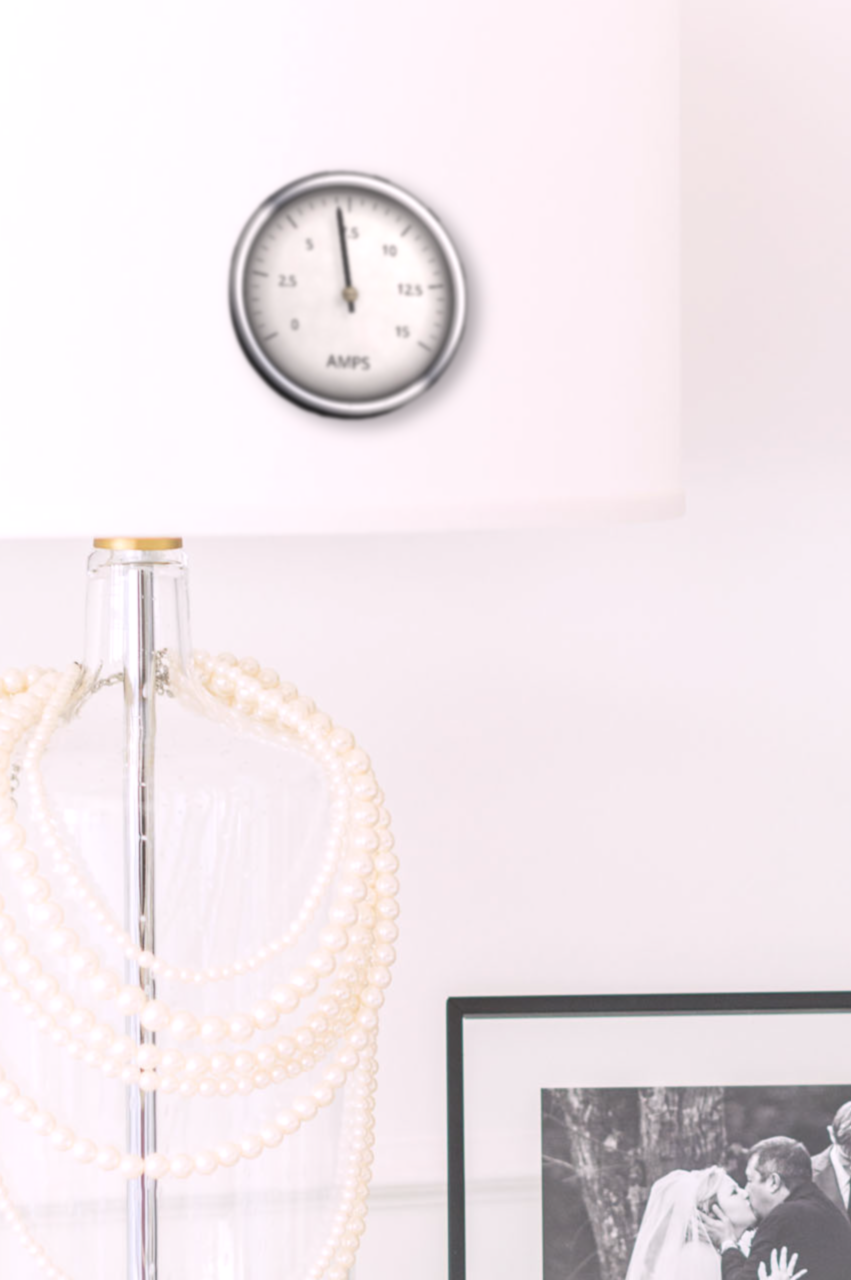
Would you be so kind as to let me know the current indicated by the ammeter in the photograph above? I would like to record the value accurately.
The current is 7 A
